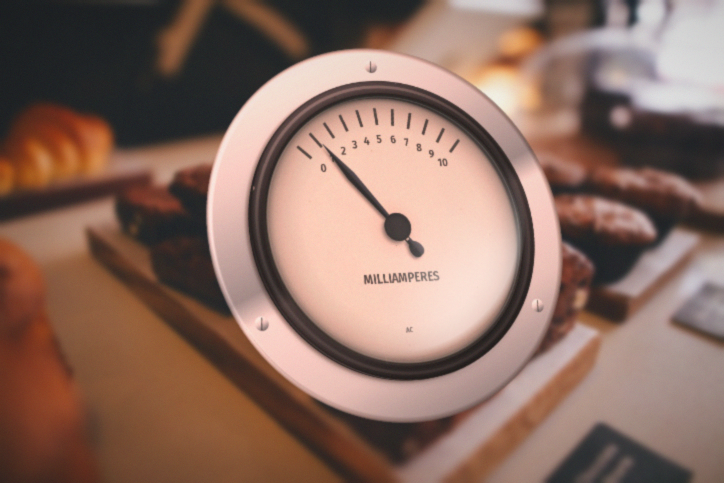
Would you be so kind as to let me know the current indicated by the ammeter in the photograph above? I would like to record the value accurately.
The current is 1 mA
